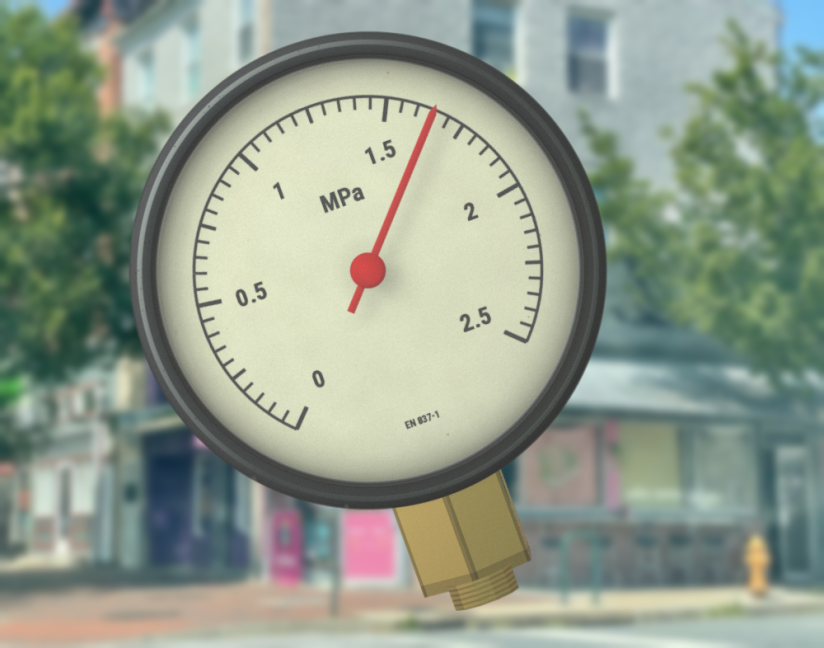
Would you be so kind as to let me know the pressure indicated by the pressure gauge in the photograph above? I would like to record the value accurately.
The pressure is 1.65 MPa
